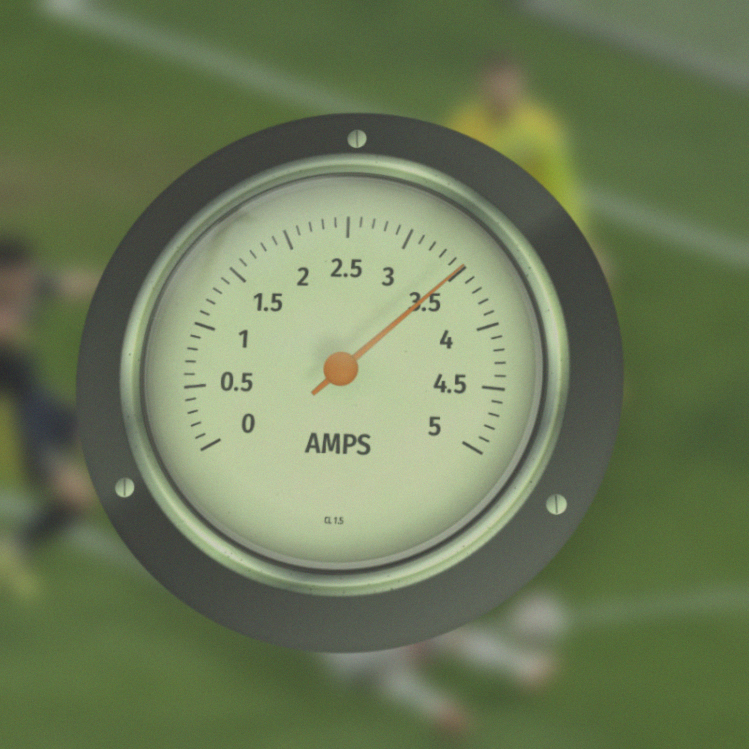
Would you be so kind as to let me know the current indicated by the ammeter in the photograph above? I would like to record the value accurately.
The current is 3.5 A
